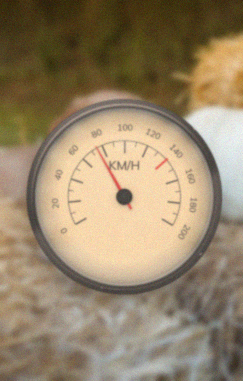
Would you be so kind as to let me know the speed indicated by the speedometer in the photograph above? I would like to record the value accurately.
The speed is 75 km/h
